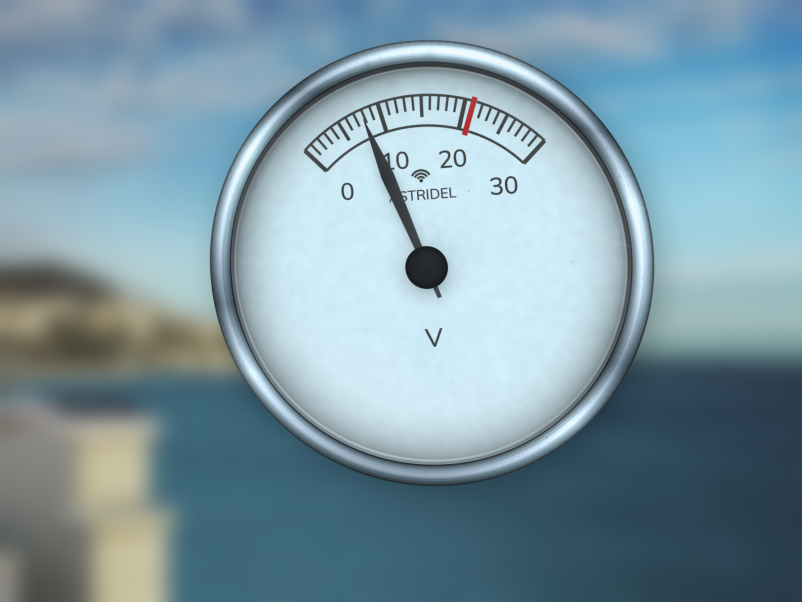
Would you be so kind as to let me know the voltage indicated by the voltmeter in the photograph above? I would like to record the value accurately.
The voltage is 8 V
